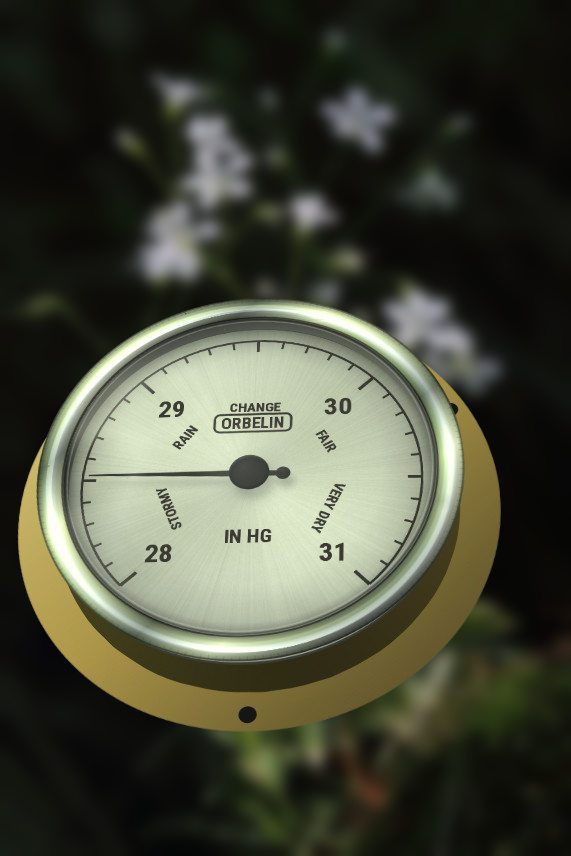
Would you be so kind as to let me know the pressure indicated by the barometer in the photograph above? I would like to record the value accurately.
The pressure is 28.5 inHg
